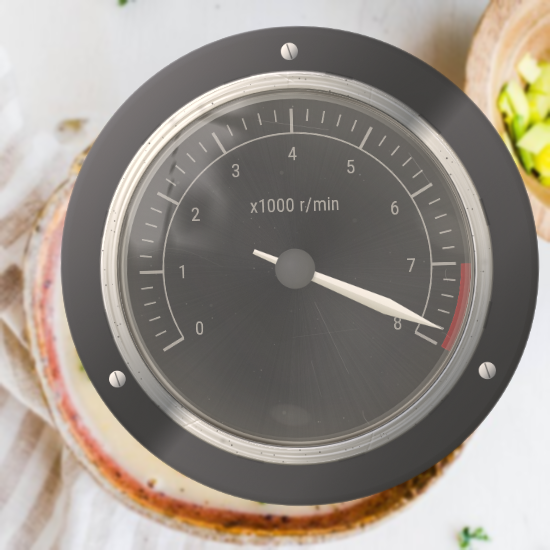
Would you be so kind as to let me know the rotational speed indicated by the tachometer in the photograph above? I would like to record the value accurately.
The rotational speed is 7800 rpm
